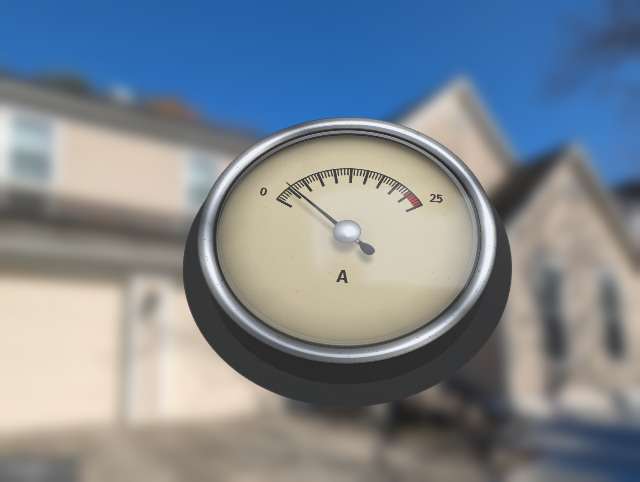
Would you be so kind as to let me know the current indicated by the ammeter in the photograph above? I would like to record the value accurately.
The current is 2.5 A
